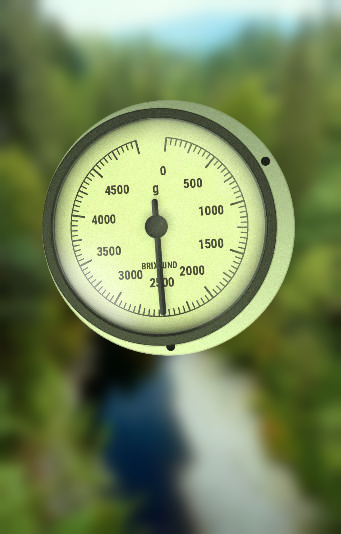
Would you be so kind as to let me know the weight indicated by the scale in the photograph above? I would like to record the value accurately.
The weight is 2500 g
